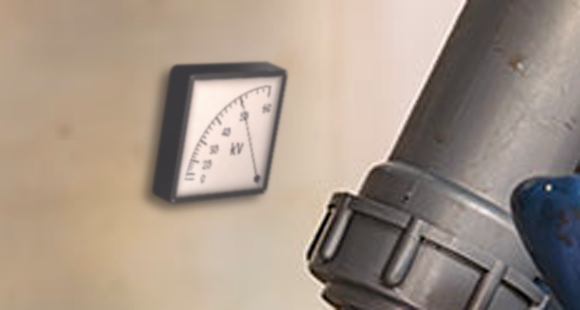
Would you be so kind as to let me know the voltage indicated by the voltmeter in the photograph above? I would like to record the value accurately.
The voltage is 50 kV
